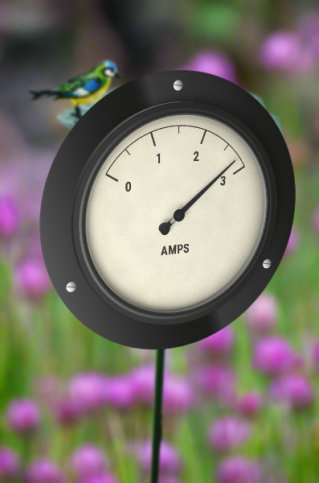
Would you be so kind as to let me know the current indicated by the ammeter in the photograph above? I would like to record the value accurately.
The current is 2.75 A
